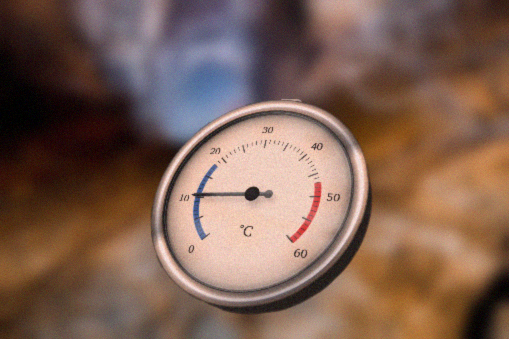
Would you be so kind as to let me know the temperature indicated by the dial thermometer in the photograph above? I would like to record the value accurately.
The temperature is 10 °C
